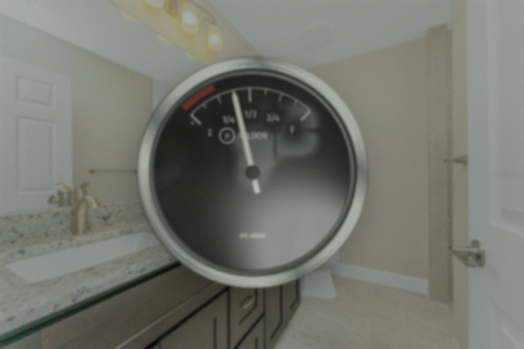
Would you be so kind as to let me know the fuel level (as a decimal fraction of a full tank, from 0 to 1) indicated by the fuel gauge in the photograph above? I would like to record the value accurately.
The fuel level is 0.375
